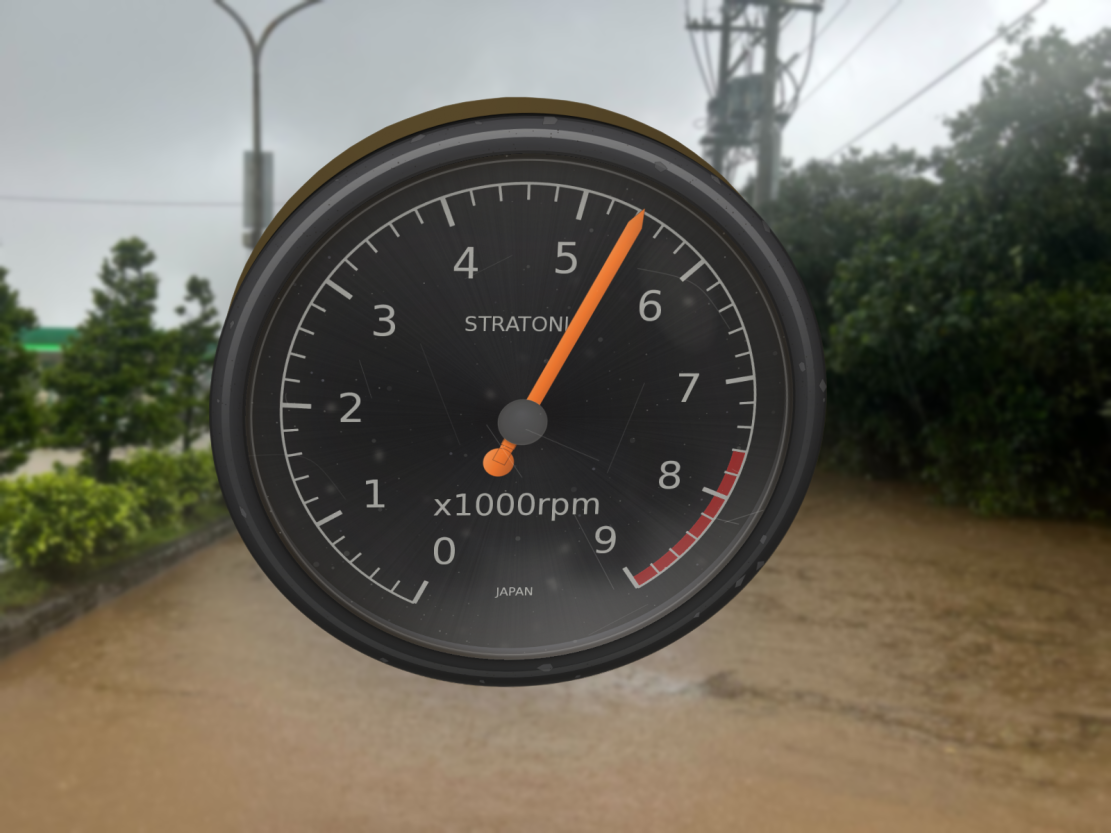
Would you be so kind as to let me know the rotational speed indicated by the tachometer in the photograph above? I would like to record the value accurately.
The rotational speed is 5400 rpm
